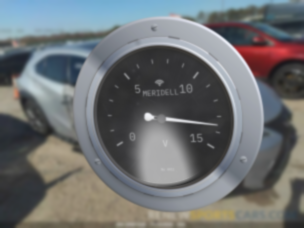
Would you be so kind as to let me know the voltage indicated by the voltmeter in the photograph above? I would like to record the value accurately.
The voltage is 13.5 V
